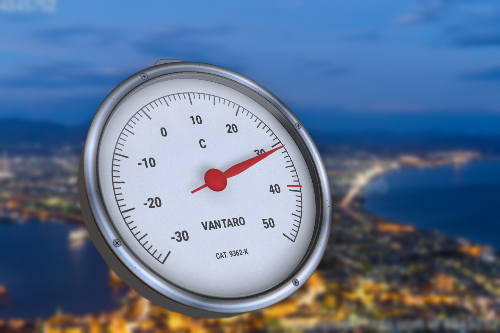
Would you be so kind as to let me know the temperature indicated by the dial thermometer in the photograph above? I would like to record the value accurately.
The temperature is 31 °C
